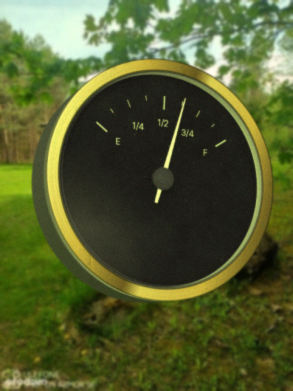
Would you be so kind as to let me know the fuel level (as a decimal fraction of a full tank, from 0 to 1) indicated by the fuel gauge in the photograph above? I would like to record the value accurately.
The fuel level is 0.625
